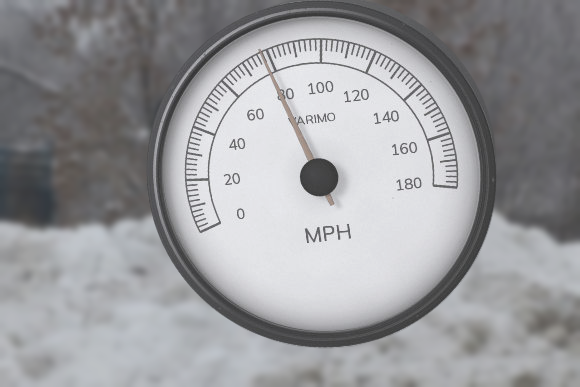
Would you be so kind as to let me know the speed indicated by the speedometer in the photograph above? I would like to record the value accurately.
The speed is 78 mph
